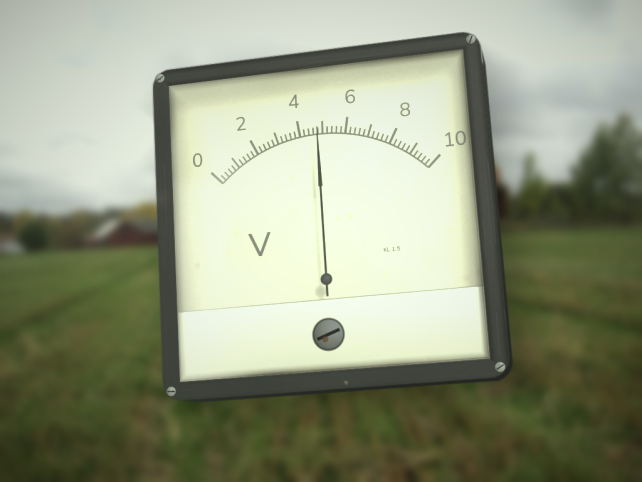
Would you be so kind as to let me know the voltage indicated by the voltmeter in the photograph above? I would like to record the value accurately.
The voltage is 4.8 V
